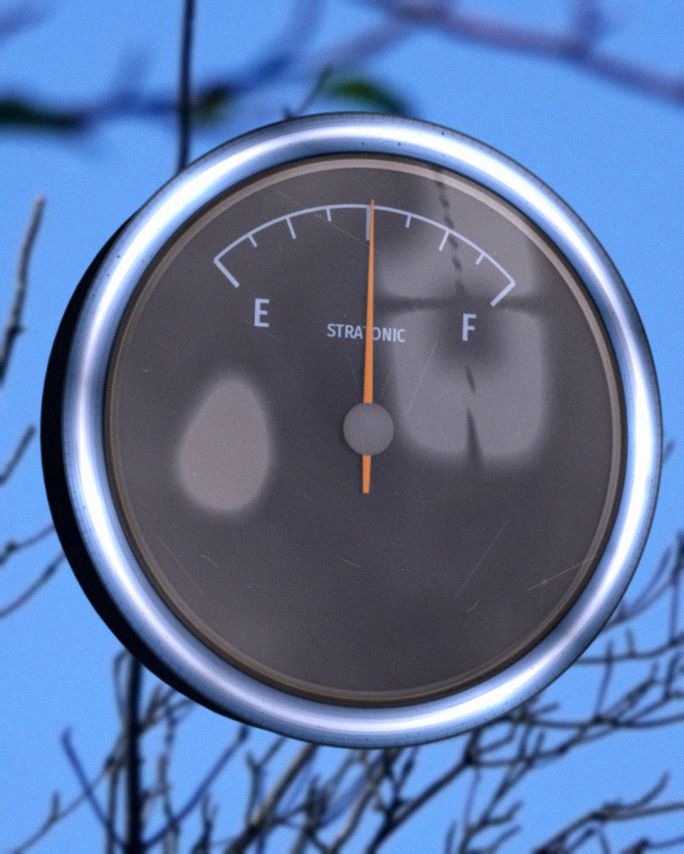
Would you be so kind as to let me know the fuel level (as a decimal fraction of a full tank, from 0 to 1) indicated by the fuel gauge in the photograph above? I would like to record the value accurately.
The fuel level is 0.5
